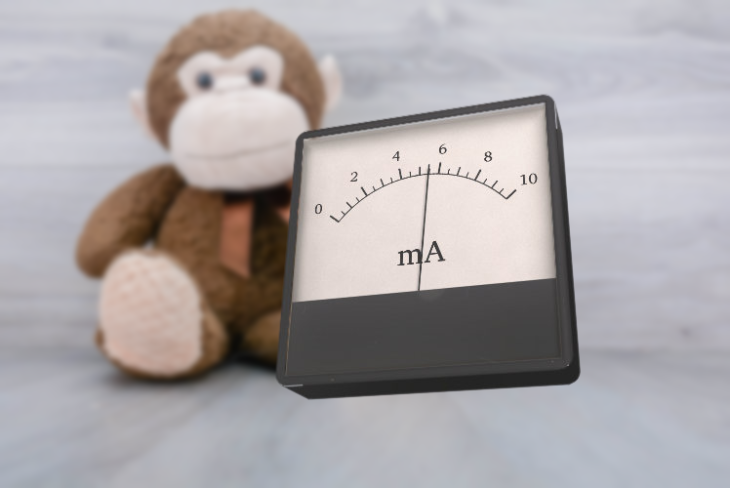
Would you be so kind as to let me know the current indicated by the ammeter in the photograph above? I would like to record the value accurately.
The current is 5.5 mA
